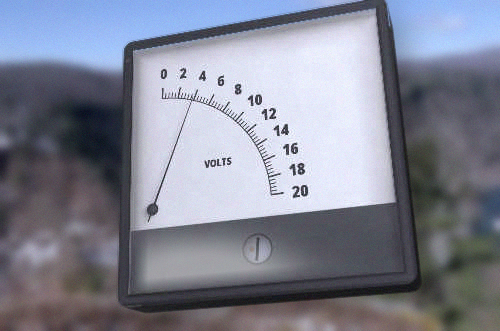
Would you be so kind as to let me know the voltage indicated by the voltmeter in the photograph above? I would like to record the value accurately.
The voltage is 4 V
